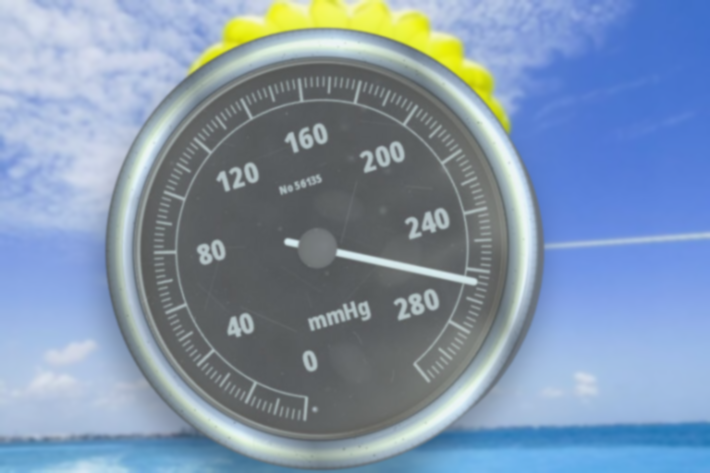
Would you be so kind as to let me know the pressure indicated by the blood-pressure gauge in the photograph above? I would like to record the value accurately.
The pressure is 264 mmHg
